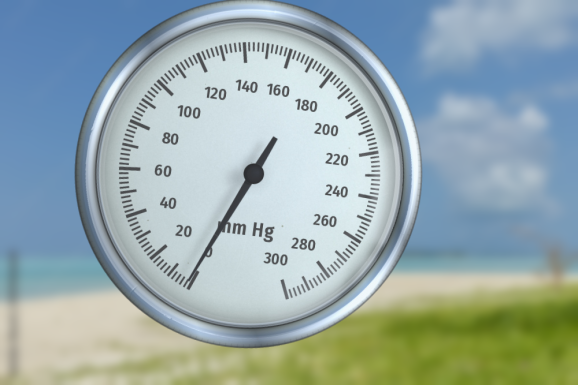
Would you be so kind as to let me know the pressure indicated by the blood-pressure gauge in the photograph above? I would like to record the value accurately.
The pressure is 2 mmHg
